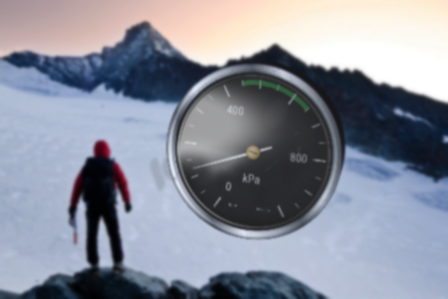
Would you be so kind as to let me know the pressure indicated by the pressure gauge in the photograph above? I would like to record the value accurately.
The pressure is 125 kPa
